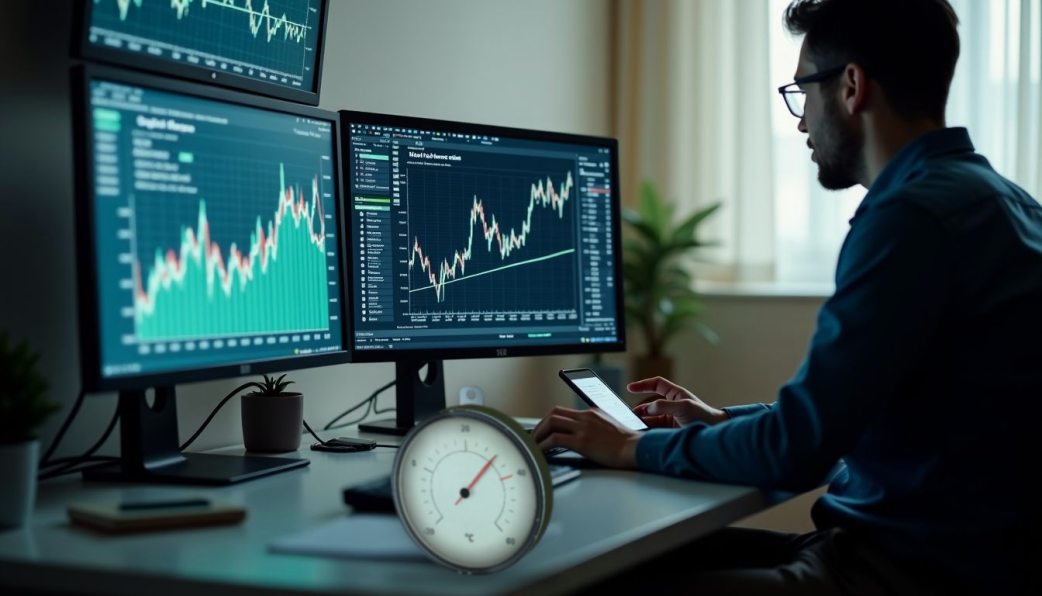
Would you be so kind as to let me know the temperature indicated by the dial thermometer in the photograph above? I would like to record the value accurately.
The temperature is 32 °C
